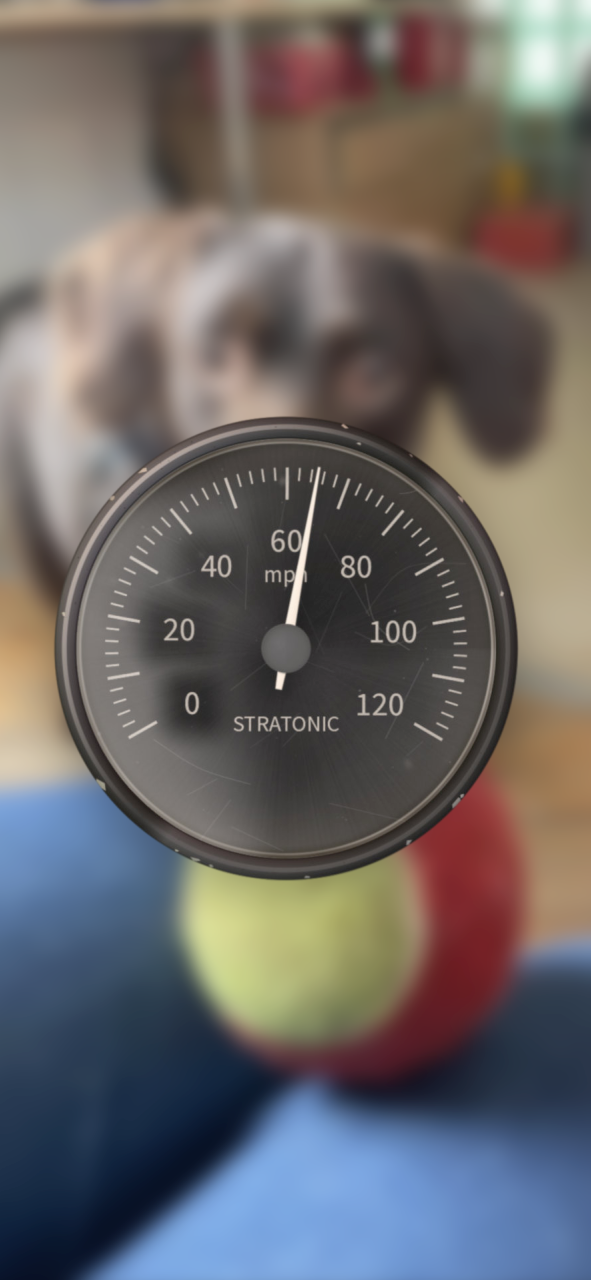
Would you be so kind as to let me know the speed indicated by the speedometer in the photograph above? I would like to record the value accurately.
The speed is 65 mph
